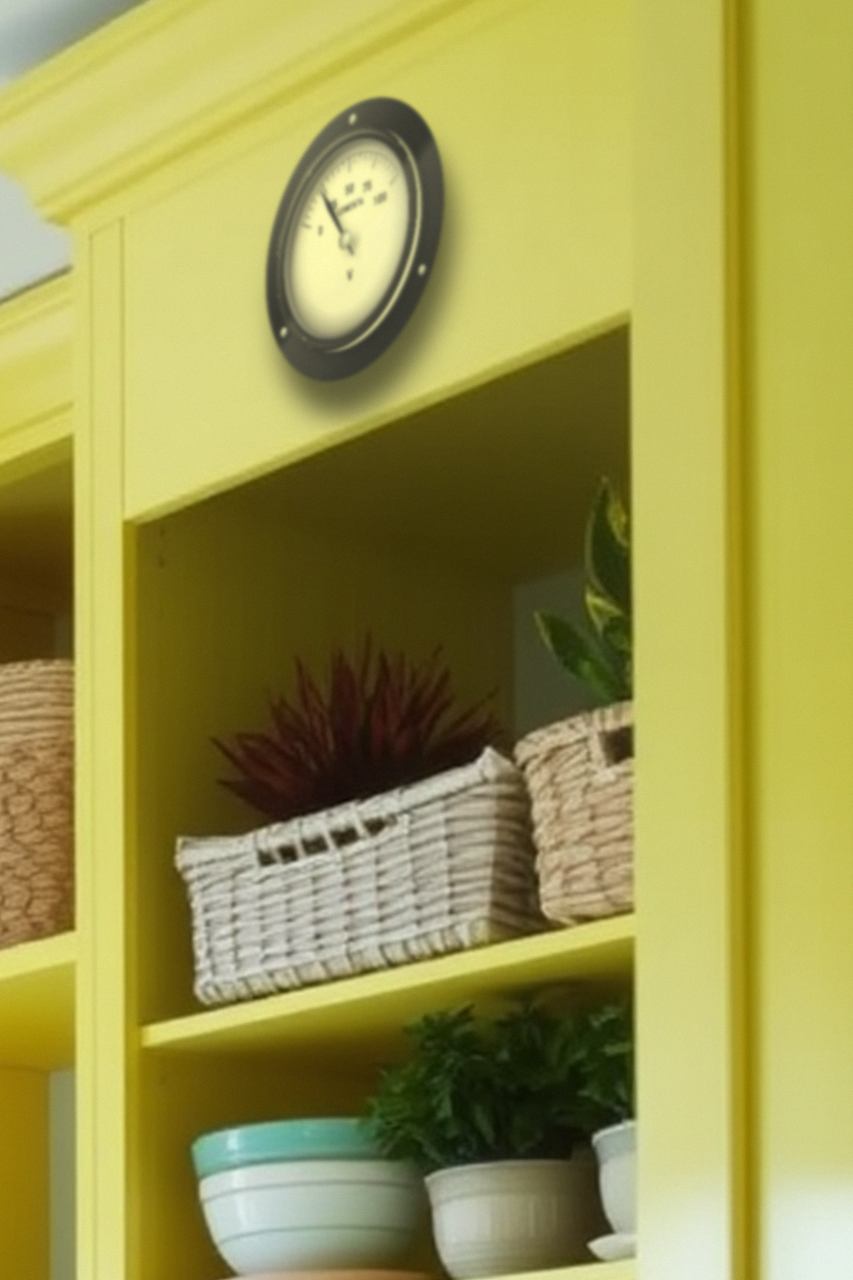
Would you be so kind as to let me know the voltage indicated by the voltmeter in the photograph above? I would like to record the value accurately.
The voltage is 25 V
